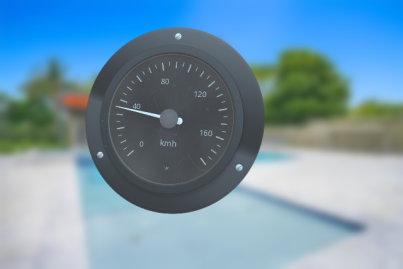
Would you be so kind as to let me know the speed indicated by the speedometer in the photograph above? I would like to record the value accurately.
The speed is 35 km/h
